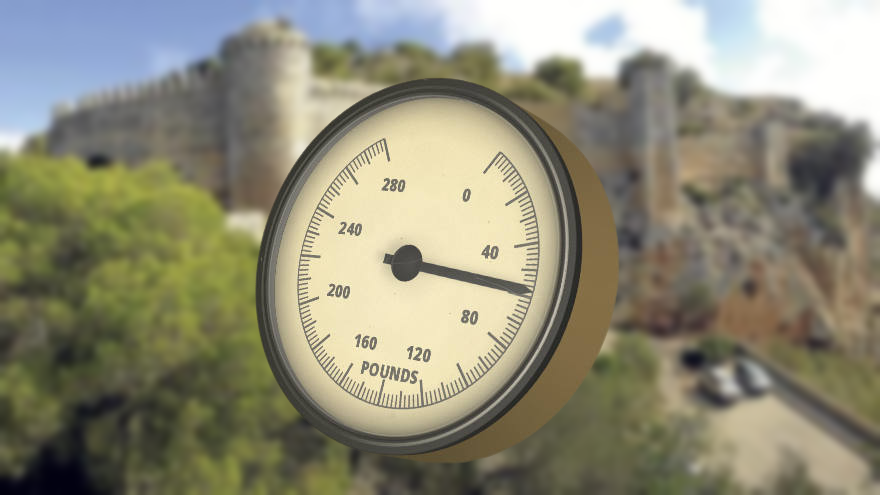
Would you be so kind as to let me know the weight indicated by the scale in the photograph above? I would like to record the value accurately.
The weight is 58 lb
